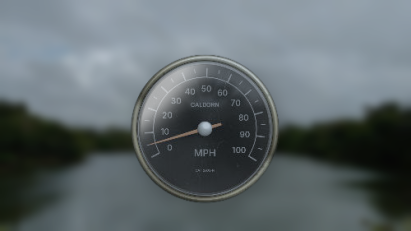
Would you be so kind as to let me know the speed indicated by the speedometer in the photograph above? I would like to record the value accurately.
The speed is 5 mph
